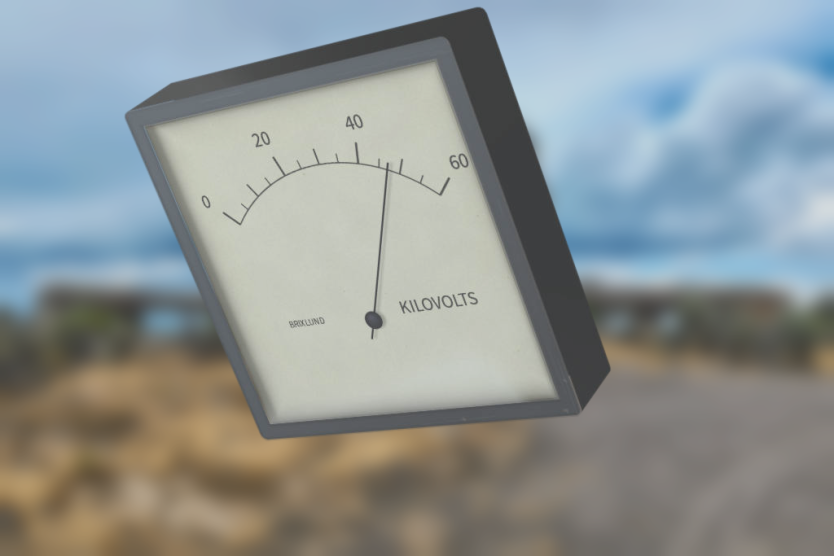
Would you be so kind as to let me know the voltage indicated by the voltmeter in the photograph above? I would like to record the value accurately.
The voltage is 47.5 kV
